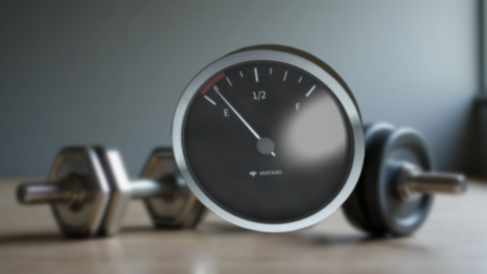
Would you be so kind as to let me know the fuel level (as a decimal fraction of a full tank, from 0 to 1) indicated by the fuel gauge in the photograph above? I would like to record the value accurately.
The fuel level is 0.125
